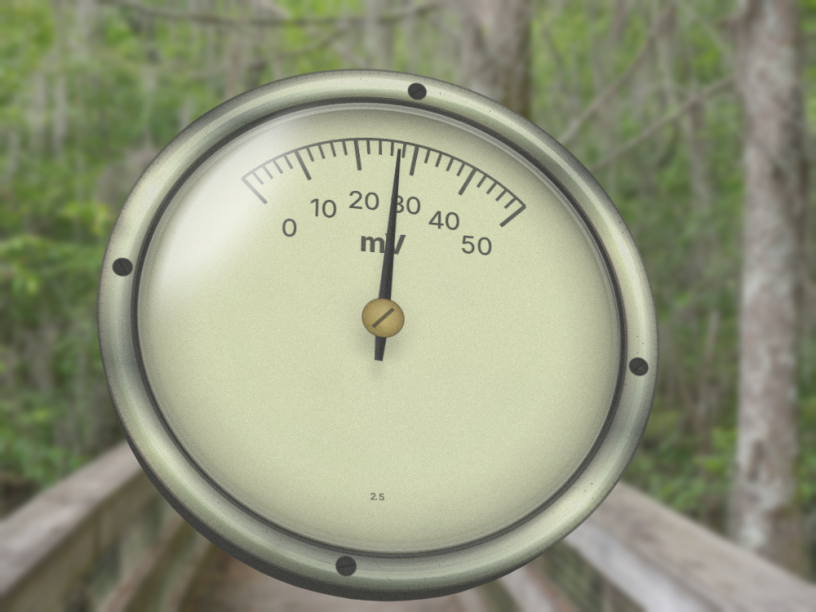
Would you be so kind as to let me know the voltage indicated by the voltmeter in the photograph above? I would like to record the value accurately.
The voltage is 27 mV
